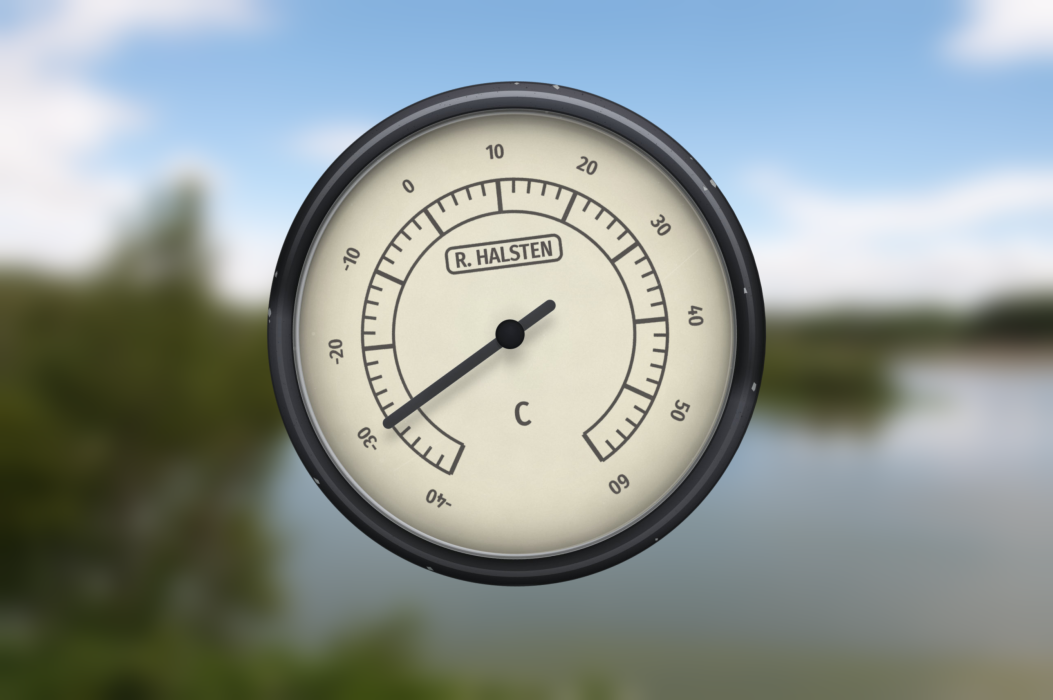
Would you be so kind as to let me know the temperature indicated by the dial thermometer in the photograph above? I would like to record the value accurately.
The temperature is -30 °C
